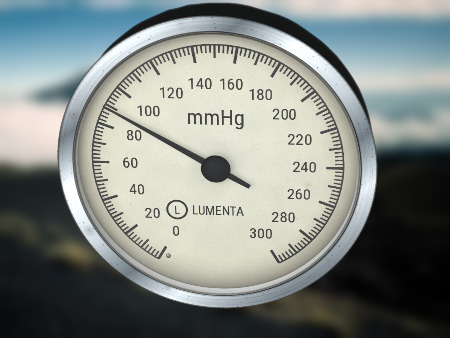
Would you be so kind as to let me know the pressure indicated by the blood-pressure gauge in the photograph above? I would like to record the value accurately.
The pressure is 90 mmHg
